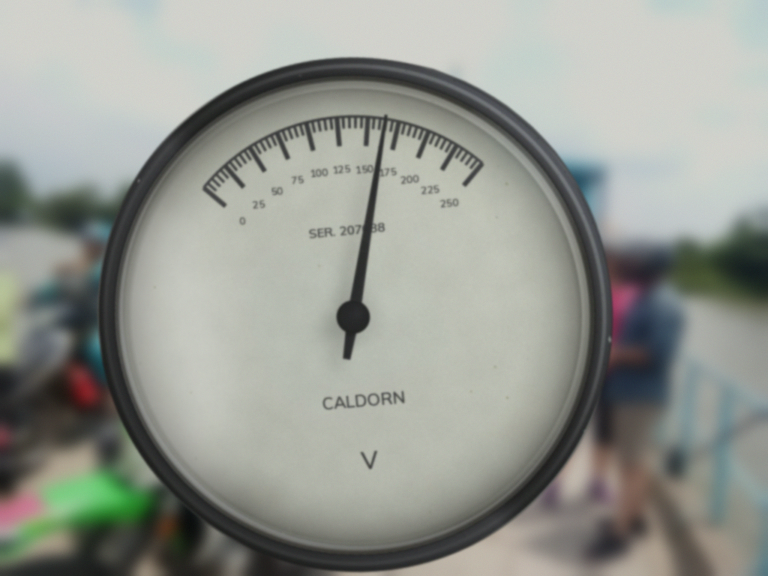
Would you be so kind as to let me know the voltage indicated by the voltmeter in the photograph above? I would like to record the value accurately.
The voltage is 165 V
